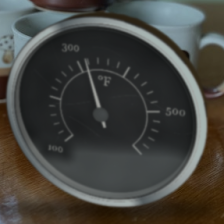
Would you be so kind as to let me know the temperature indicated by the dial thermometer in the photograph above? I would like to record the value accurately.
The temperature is 320 °F
